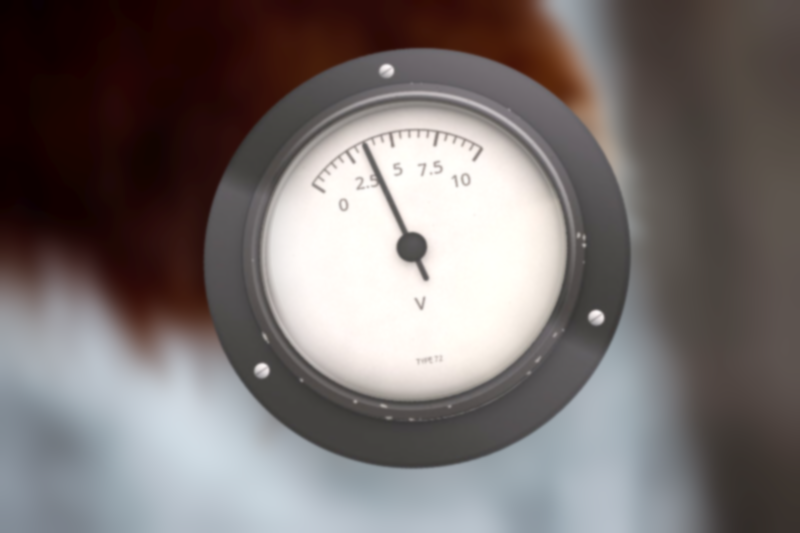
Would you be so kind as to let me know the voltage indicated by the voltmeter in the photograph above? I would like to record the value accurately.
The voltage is 3.5 V
